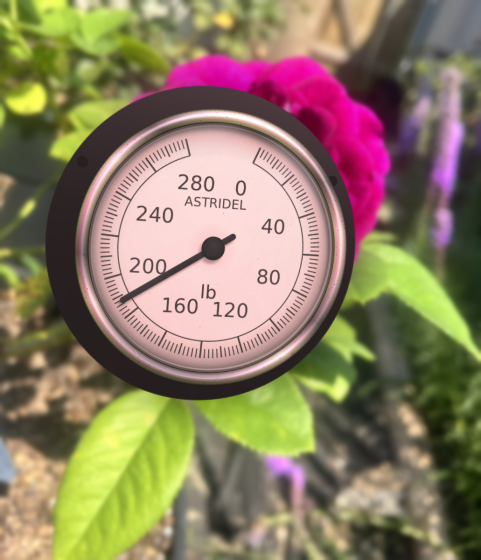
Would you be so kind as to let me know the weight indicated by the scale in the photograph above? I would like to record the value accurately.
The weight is 188 lb
